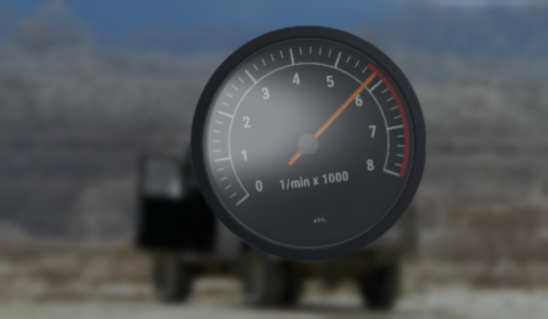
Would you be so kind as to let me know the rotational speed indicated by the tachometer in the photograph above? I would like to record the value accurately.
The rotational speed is 5800 rpm
